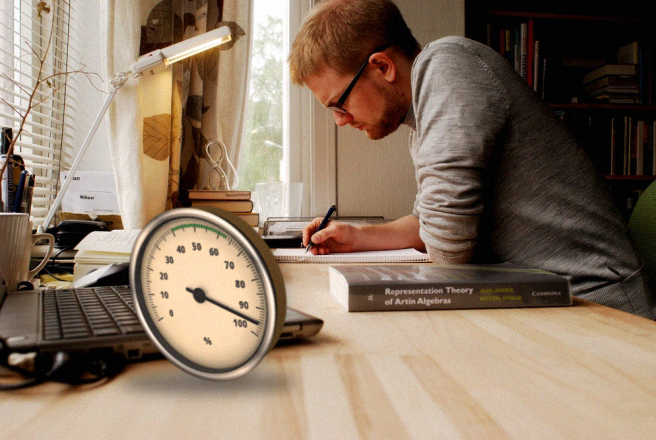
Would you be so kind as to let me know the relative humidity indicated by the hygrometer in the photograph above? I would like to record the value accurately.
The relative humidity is 95 %
